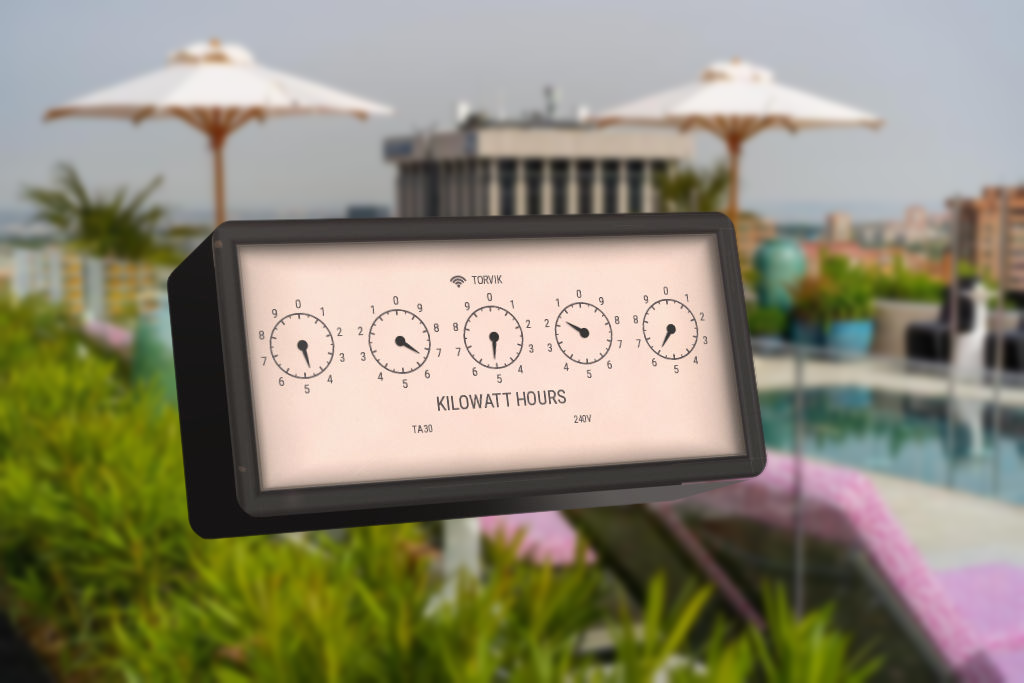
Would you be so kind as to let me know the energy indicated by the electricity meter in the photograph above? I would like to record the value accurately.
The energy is 46516 kWh
